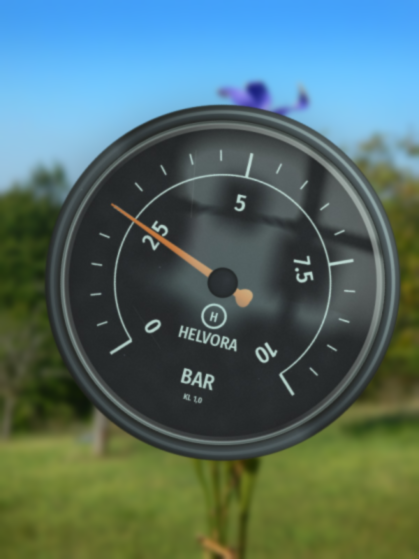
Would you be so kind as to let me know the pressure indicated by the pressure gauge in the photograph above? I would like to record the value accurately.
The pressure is 2.5 bar
